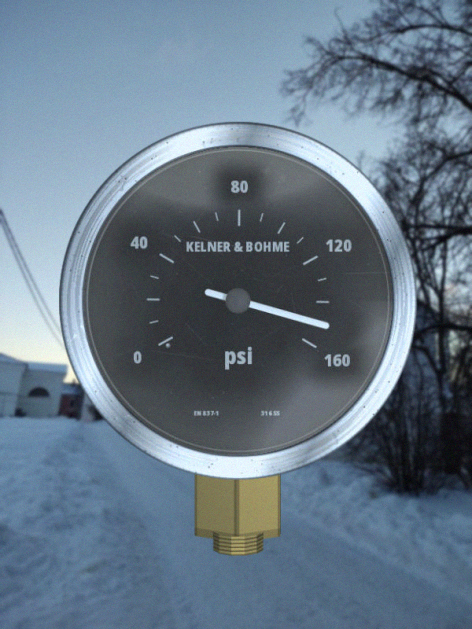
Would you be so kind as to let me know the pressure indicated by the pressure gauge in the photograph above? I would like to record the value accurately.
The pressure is 150 psi
